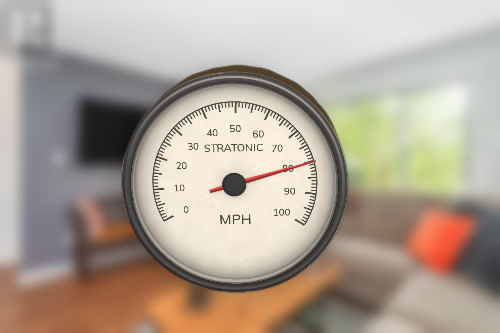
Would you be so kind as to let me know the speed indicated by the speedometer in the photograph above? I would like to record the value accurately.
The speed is 80 mph
